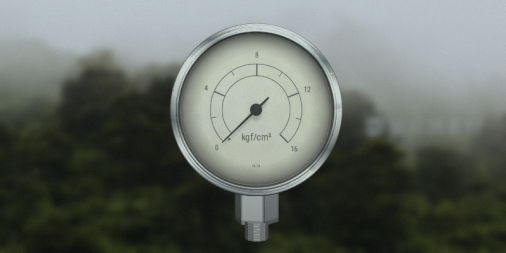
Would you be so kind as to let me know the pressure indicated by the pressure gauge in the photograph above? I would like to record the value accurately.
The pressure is 0 kg/cm²
